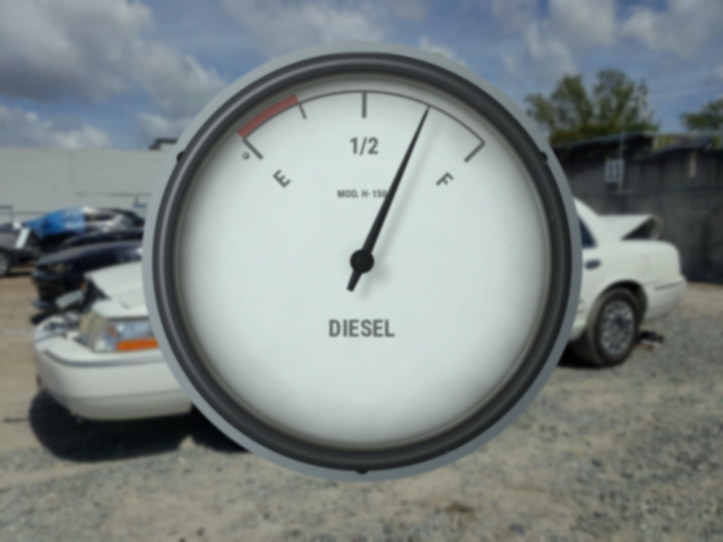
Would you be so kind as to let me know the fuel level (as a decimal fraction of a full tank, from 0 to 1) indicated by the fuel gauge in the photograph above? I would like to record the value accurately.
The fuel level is 0.75
